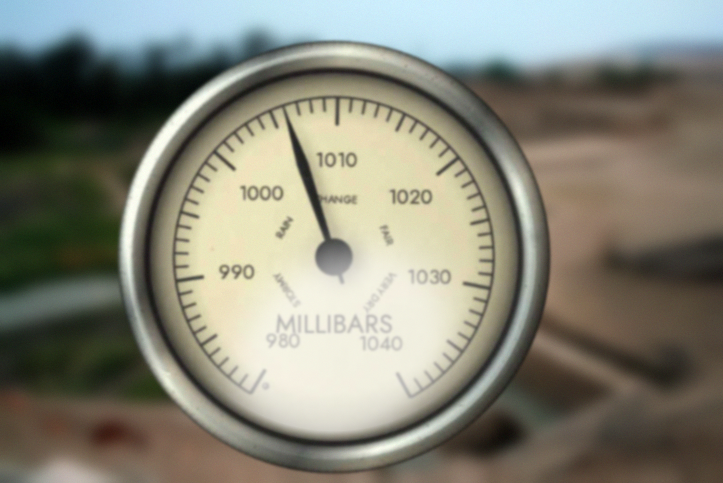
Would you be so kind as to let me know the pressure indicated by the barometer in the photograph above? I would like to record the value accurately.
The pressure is 1006 mbar
